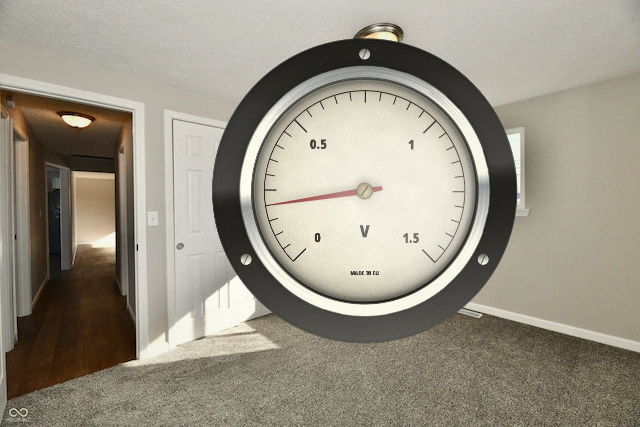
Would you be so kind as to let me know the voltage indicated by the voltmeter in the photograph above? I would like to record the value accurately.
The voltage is 0.2 V
